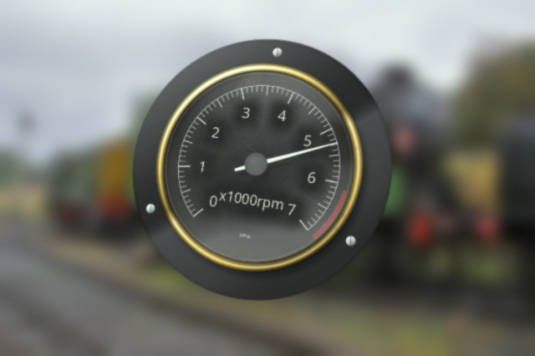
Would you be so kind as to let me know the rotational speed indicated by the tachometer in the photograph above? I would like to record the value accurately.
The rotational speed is 5300 rpm
